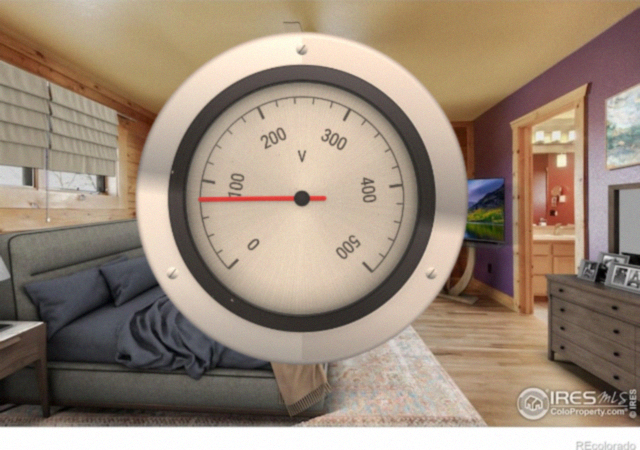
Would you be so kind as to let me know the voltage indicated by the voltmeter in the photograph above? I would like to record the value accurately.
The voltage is 80 V
